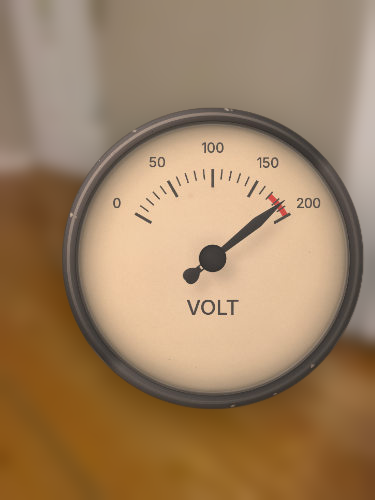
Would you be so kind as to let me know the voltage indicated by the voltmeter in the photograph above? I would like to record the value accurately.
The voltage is 185 V
